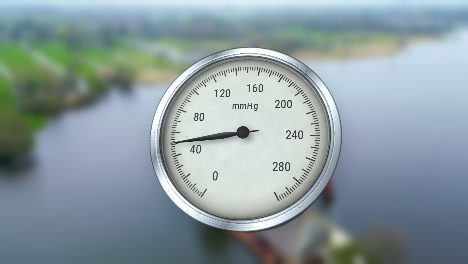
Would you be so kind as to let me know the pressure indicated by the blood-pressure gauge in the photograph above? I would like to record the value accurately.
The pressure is 50 mmHg
